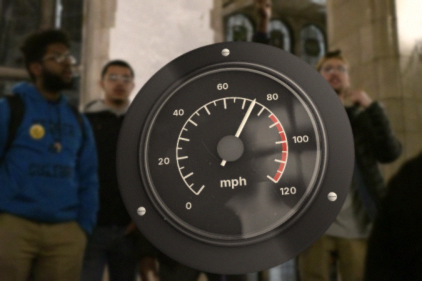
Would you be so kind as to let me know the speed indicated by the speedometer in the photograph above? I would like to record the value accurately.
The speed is 75 mph
